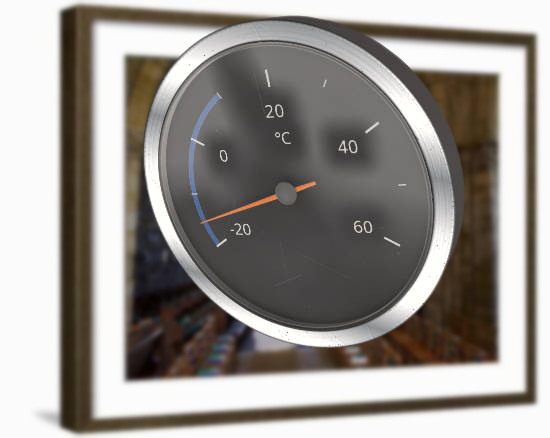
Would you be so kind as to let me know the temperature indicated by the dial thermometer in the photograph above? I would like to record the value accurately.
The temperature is -15 °C
